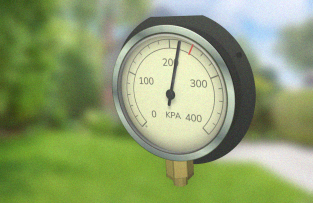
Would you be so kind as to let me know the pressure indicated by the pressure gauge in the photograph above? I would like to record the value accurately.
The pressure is 220 kPa
